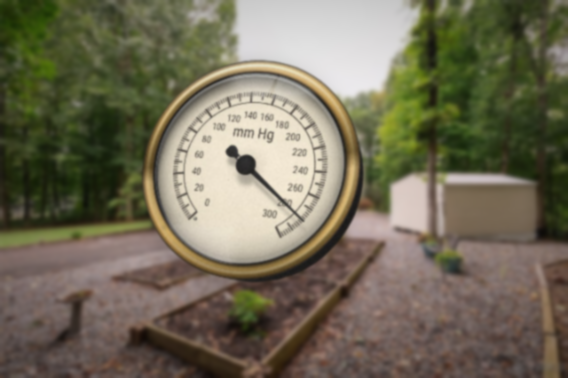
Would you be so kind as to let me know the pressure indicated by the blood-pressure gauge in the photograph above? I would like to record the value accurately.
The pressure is 280 mmHg
